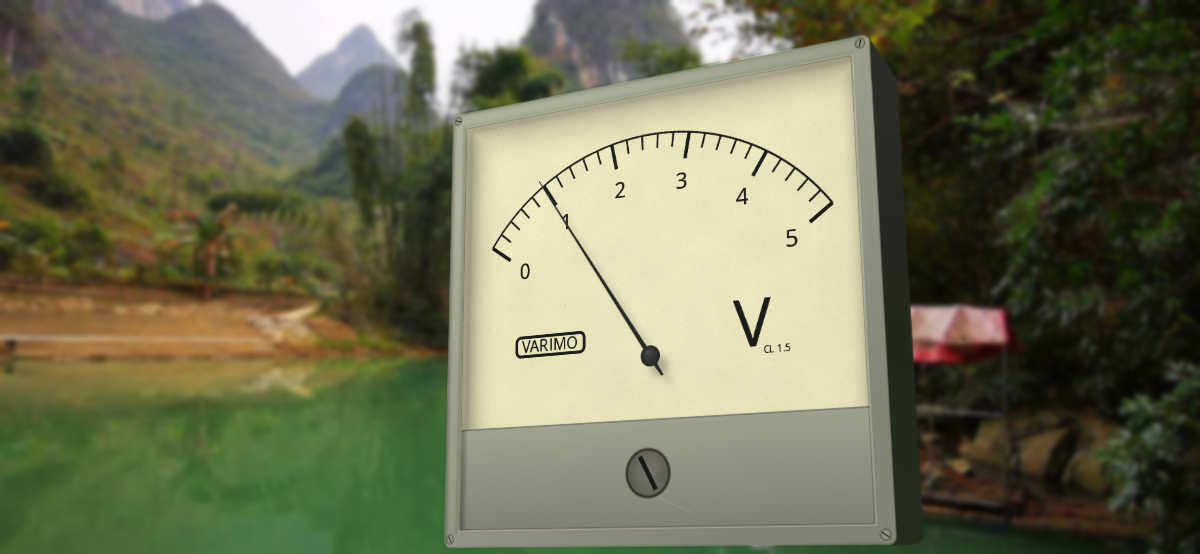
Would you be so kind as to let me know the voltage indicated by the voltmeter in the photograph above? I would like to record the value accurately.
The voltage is 1 V
